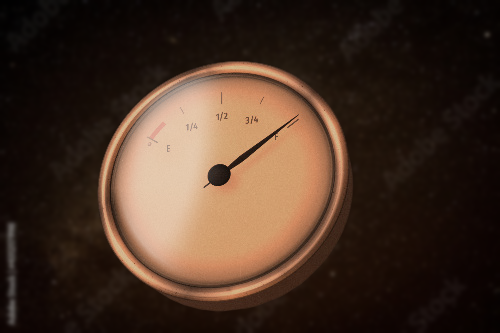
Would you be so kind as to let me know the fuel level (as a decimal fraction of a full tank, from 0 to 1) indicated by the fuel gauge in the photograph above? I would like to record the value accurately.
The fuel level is 1
